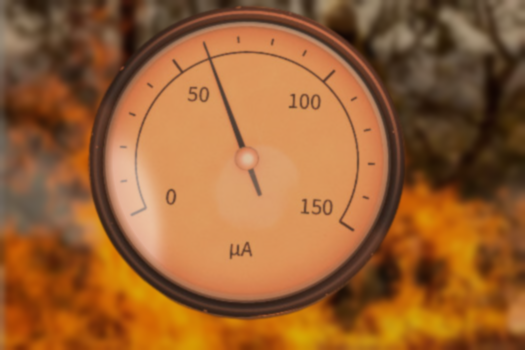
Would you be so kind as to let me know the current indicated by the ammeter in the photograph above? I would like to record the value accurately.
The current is 60 µA
